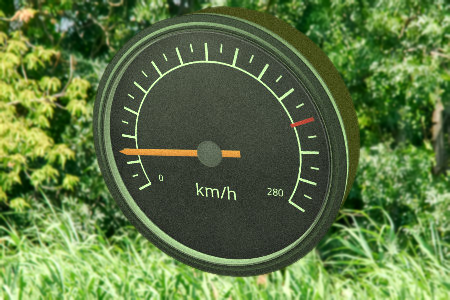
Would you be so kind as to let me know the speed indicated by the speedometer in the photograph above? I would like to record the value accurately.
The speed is 30 km/h
